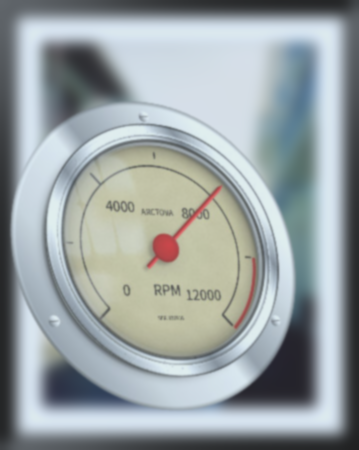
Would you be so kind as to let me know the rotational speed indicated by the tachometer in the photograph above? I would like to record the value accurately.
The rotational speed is 8000 rpm
